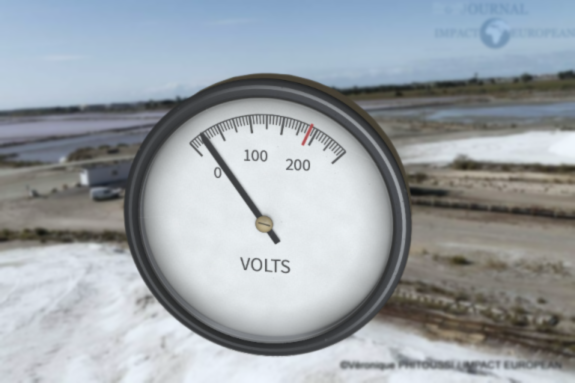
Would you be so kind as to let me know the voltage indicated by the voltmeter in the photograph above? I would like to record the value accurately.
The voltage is 25 V
